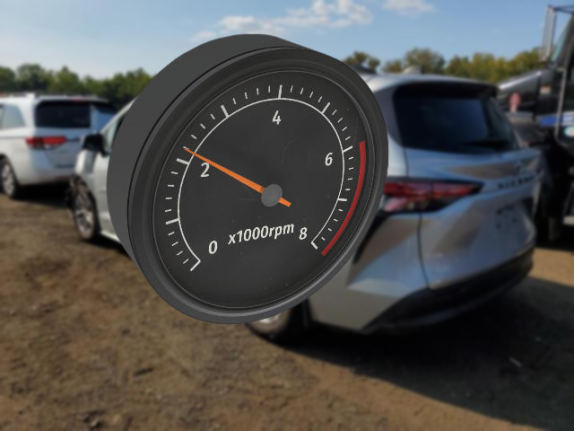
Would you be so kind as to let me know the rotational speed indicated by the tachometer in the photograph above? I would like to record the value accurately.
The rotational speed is 2200 rpm
